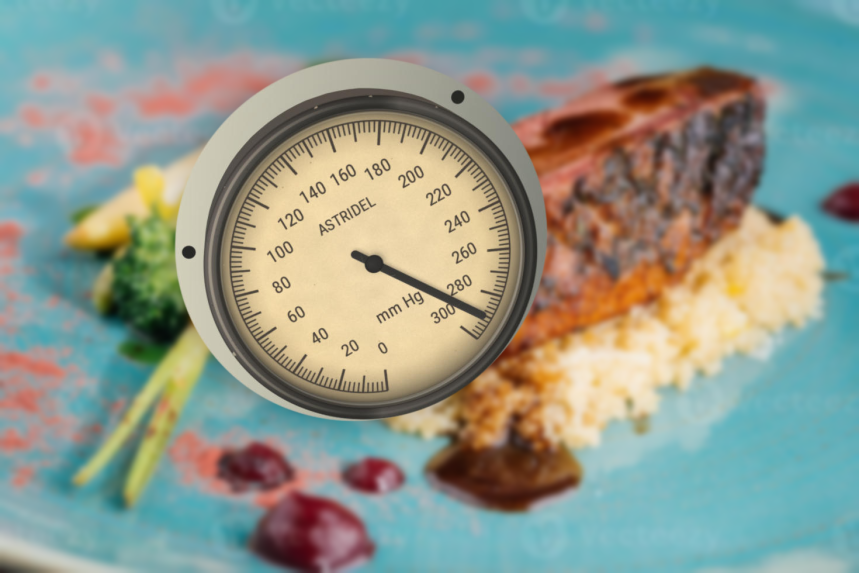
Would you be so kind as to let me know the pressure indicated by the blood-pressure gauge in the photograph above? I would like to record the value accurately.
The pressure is 290 mmHg
